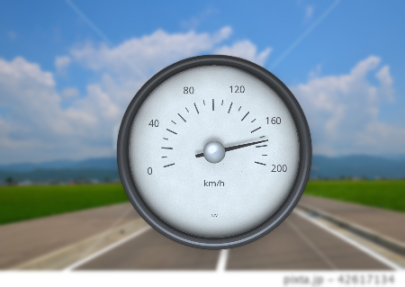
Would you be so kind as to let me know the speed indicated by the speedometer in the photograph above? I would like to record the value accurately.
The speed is 175 km/h
